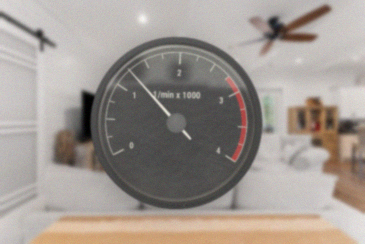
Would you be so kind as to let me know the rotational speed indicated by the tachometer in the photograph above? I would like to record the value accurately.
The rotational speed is 1250 rpm
